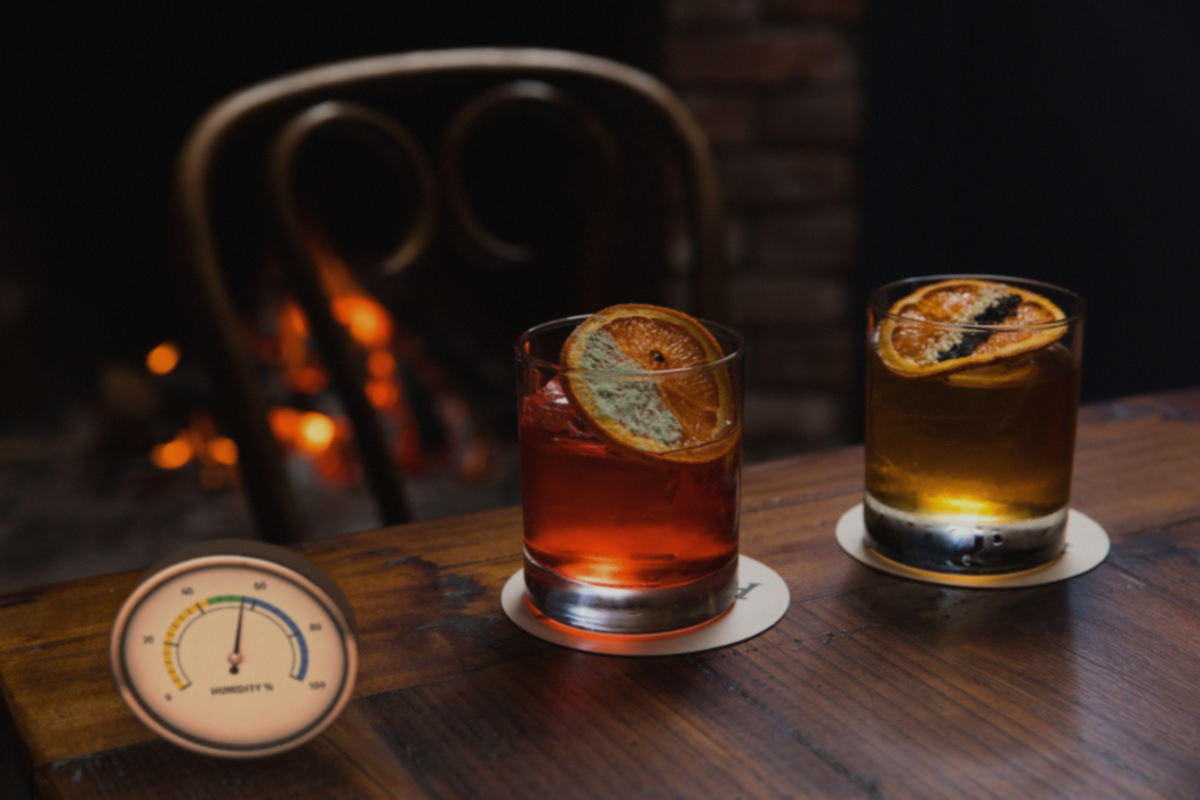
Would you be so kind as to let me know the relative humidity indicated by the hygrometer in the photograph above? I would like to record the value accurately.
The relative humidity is 56 %
